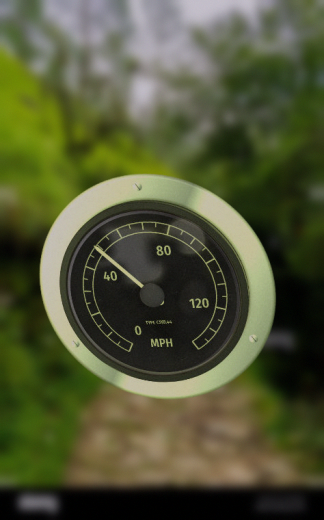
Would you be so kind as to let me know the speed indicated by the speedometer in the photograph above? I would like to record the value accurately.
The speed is 50 mph
